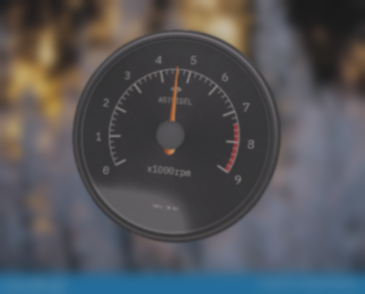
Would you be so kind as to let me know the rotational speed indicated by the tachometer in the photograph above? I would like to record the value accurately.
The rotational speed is 4600 rpm
